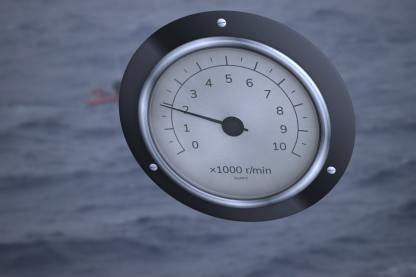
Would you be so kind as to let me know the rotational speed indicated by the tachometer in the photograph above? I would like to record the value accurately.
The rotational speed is 2000 rpm
